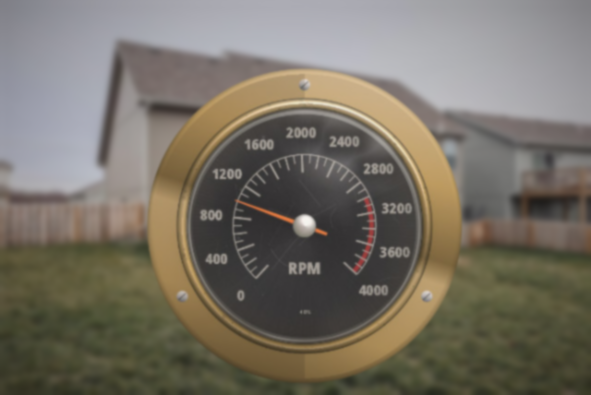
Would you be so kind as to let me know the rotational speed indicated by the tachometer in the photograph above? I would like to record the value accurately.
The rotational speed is 1000 rpm
